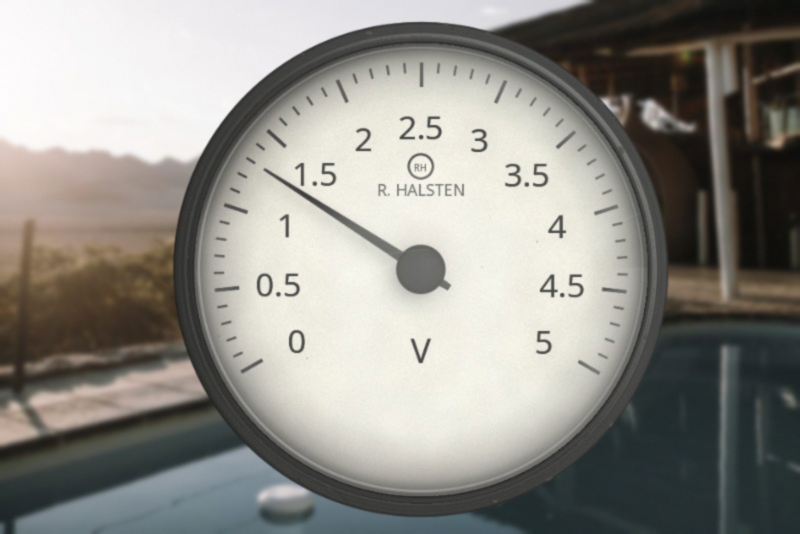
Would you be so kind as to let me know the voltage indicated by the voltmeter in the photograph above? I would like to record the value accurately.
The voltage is 1.3 V
